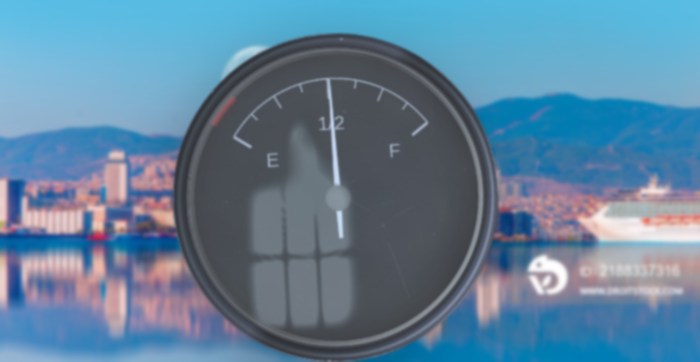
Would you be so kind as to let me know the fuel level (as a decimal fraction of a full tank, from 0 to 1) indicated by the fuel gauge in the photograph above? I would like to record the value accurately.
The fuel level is 0.5
